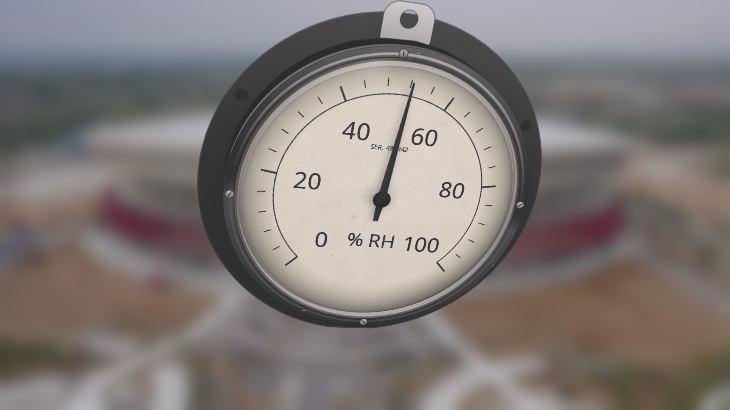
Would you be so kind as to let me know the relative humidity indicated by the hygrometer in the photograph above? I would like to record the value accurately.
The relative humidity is 52 %
